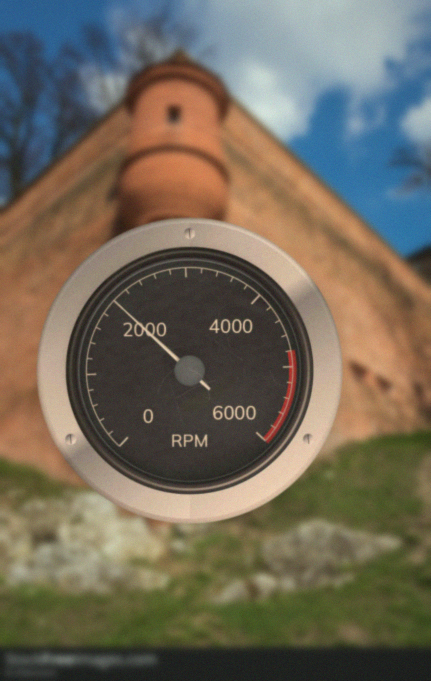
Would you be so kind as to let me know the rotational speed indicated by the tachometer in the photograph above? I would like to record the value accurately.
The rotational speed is 2000 rpm
